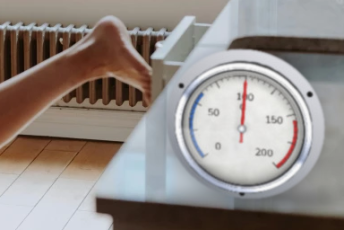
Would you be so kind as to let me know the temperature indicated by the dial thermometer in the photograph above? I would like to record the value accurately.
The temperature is 100 °C
